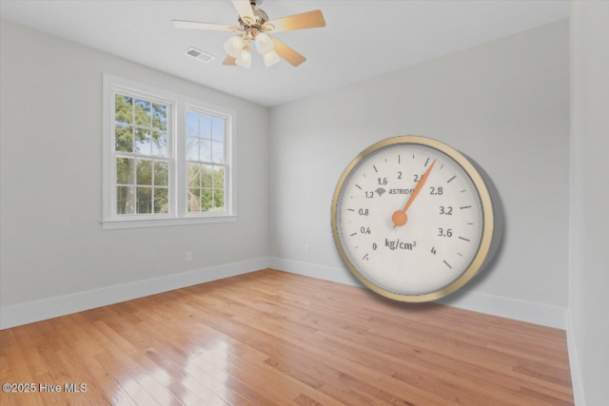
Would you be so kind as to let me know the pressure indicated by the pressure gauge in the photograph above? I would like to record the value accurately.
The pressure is 2.5 kg/cm²
